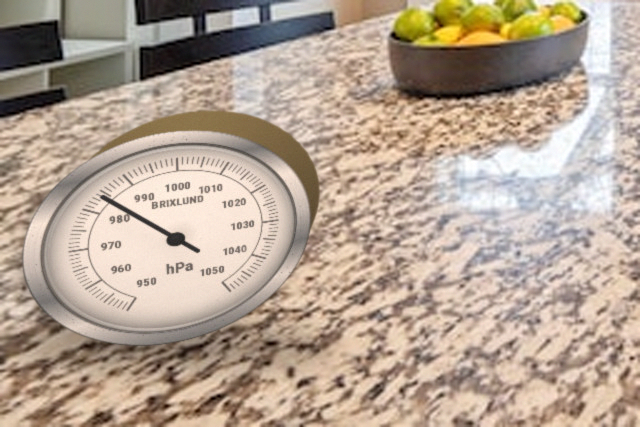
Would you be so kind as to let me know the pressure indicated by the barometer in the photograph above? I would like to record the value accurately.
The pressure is 985 hPa
